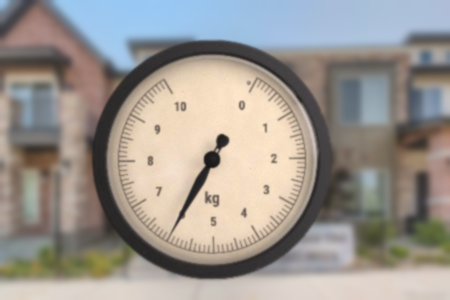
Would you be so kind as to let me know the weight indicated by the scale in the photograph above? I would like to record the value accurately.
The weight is 6 kg
